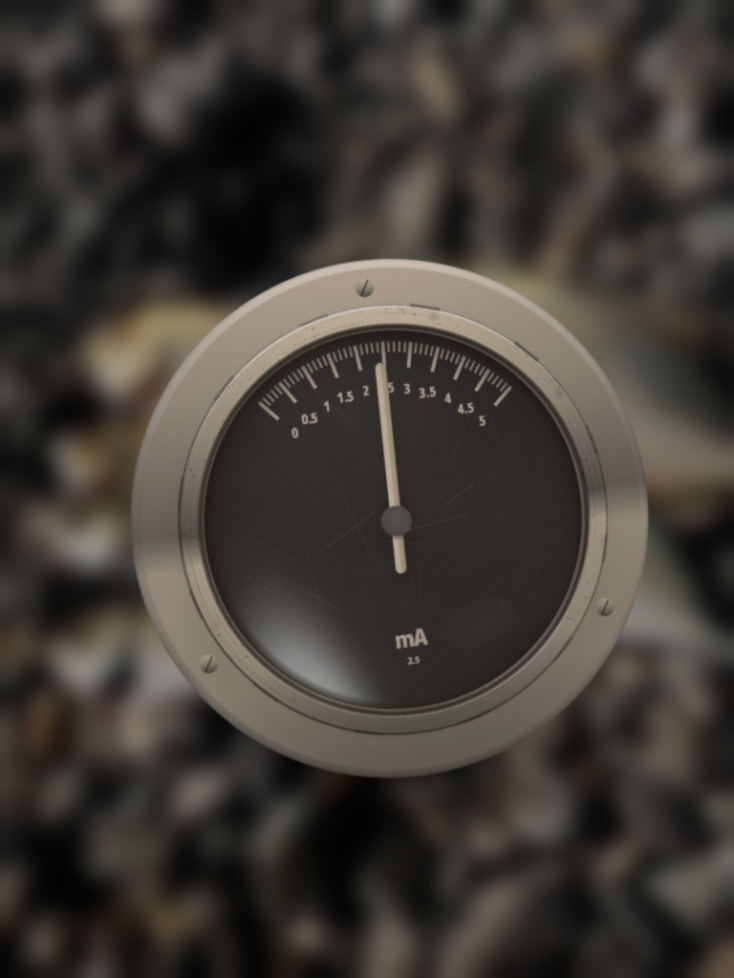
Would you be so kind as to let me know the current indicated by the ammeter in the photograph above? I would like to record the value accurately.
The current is 2.4 mA
